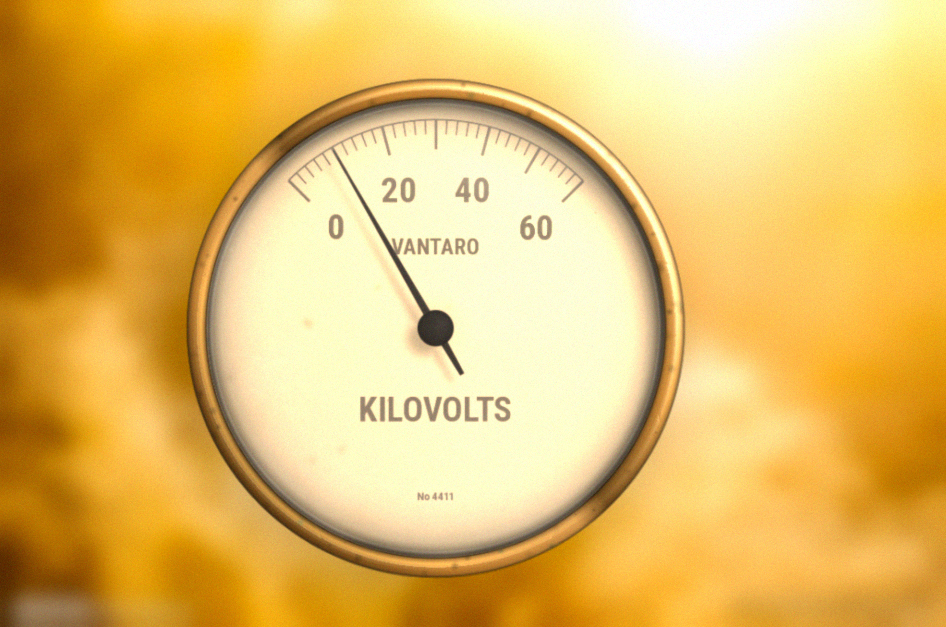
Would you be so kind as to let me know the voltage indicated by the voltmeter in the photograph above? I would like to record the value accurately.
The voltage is 10 kV
